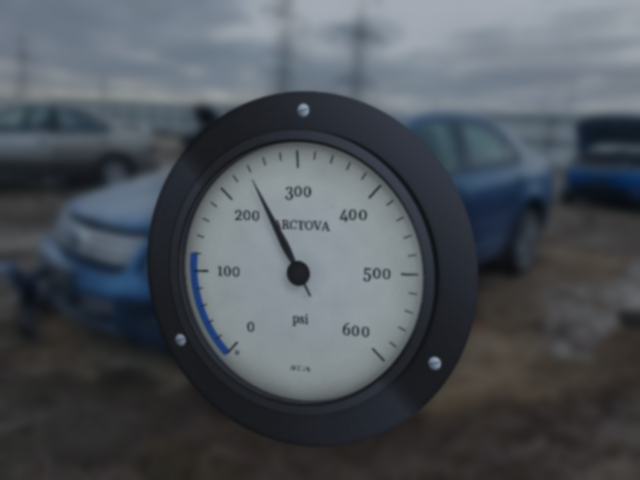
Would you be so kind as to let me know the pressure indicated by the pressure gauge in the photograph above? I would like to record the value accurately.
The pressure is 240 psi
